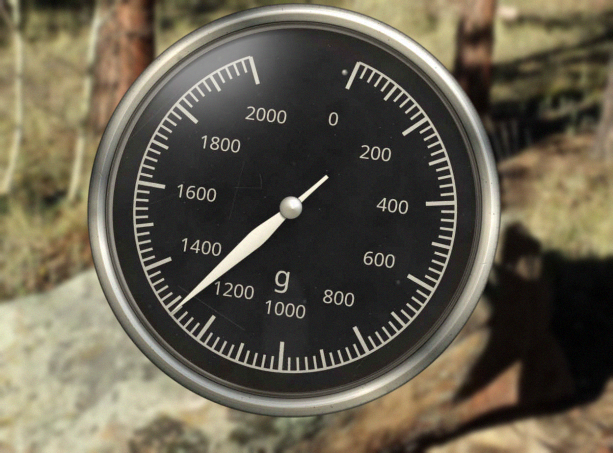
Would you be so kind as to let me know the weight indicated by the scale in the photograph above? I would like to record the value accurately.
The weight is 1280 g
